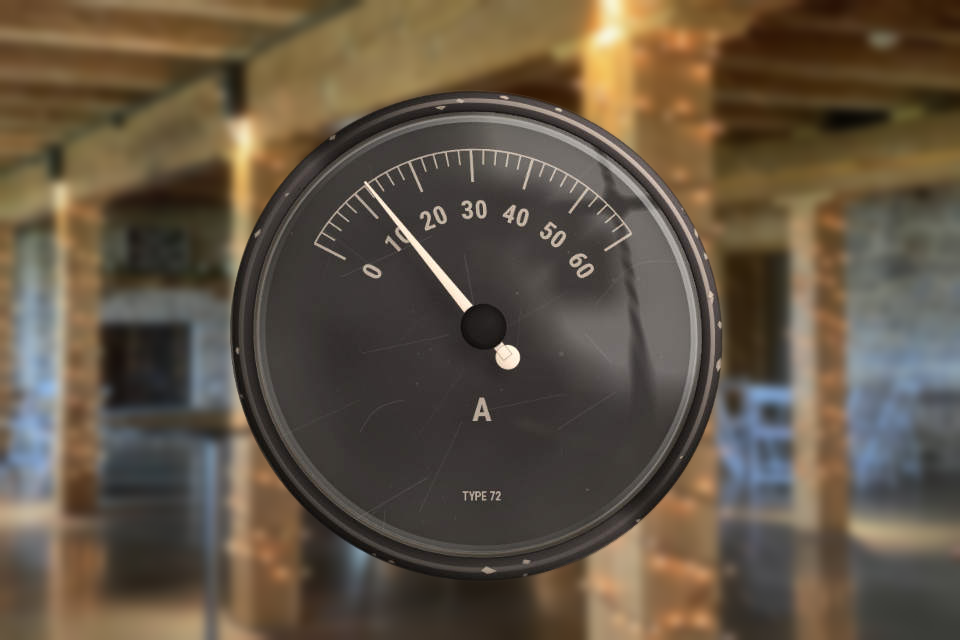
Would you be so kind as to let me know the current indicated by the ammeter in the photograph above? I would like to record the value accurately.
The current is 12 A
